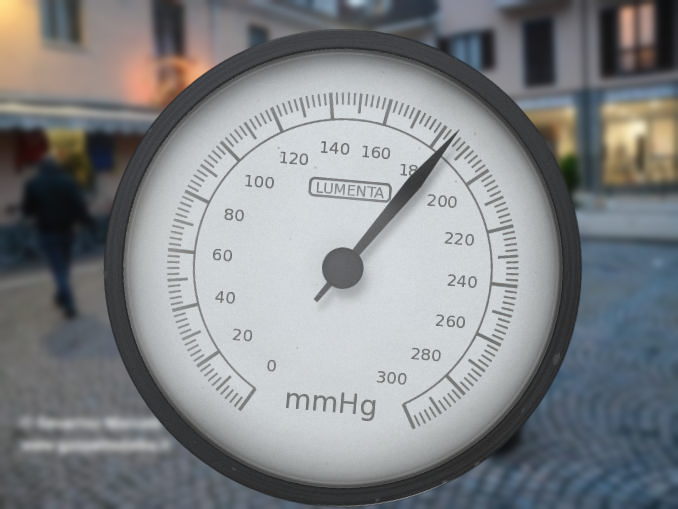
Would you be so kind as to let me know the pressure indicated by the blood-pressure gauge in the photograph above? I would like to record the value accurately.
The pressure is 184 mmHg
